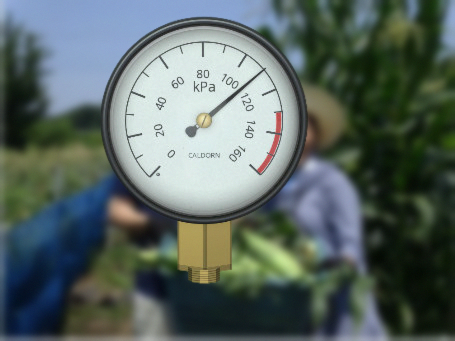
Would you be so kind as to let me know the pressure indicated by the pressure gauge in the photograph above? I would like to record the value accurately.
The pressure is 110 kPa
